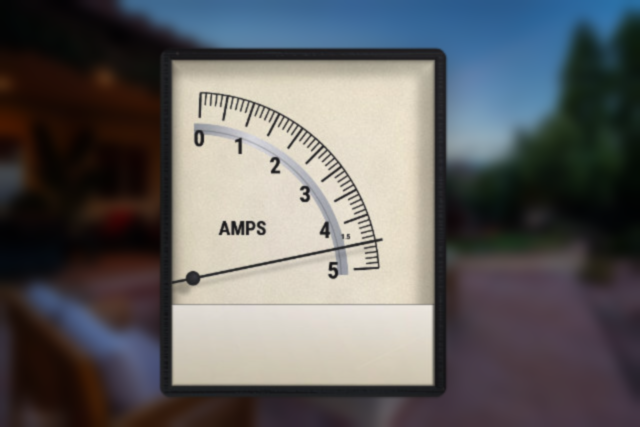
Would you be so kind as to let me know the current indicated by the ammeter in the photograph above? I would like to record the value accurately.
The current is 4.5 A
